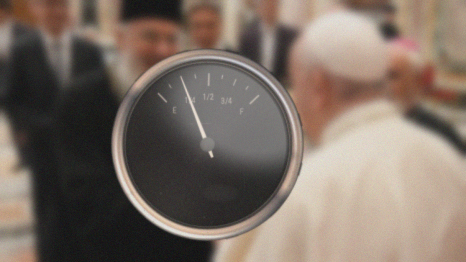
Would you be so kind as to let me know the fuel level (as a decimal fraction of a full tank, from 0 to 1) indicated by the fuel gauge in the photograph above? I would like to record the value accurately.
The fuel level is 0.25
